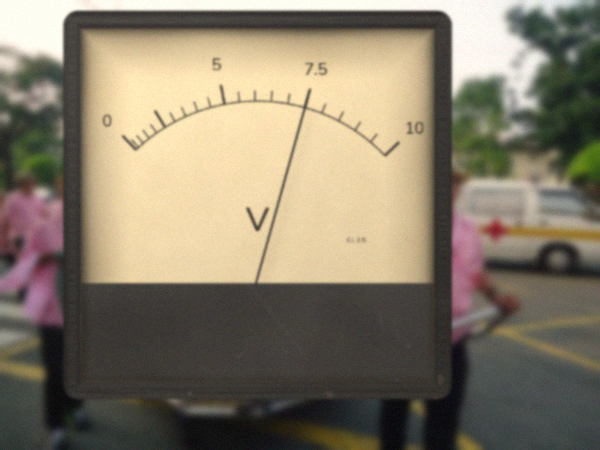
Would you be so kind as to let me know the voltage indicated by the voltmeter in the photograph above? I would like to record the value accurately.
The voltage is 7.5 V
